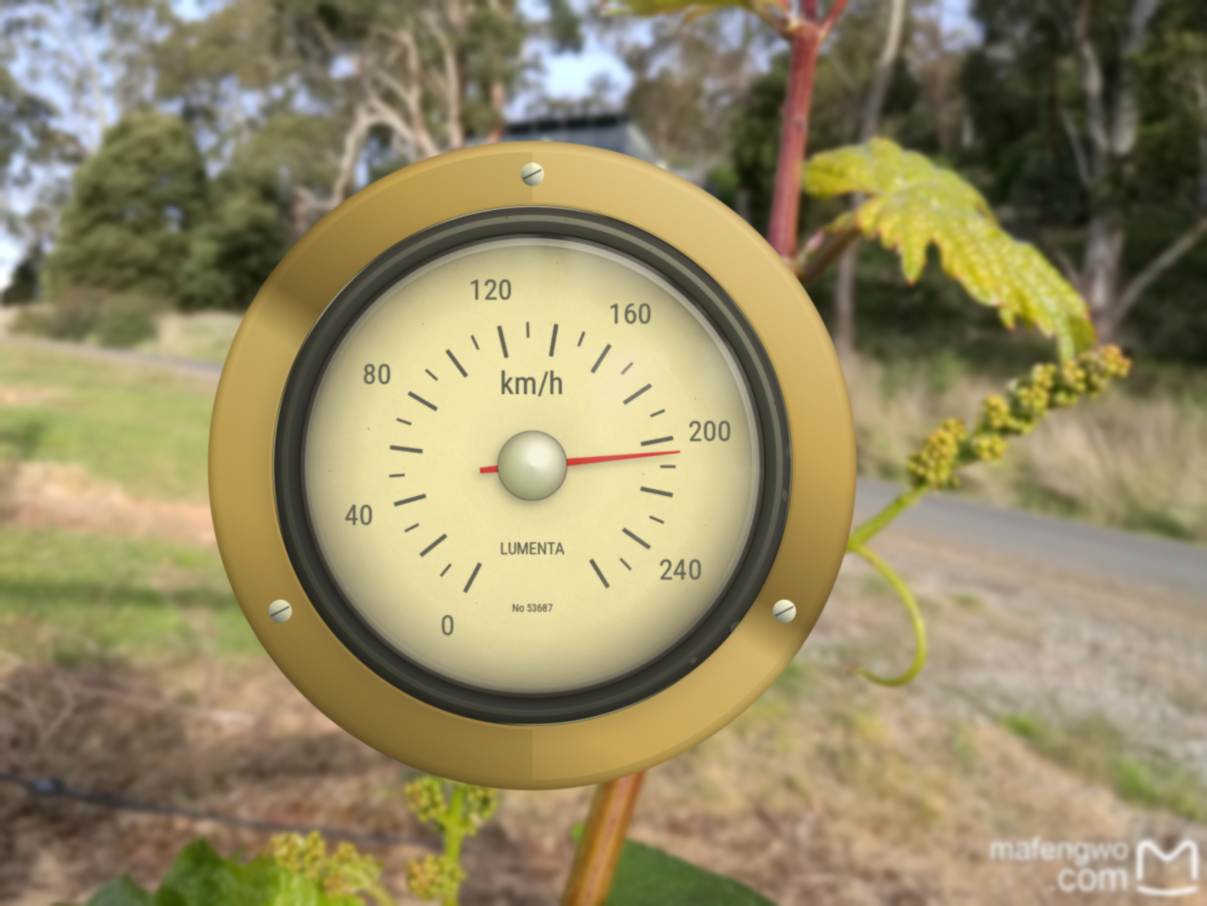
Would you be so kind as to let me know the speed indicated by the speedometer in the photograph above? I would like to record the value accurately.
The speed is 205 km/h
